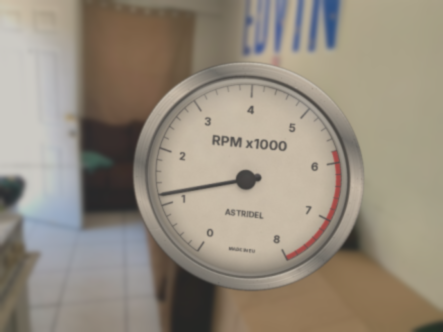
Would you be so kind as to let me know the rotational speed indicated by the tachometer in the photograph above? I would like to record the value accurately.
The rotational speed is 1200 rpm
